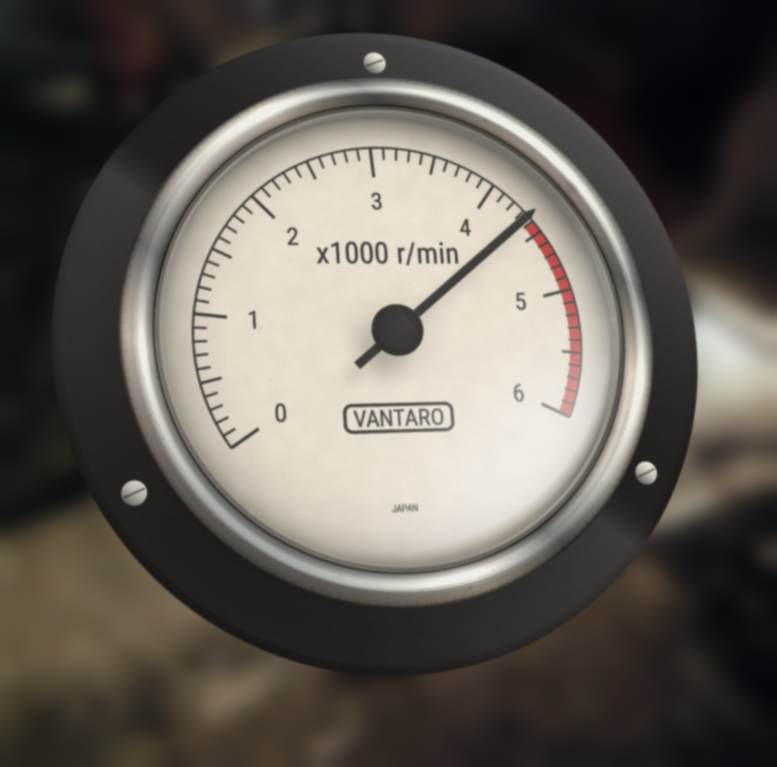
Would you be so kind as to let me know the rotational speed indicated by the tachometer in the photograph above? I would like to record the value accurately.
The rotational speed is 4350 rpm
